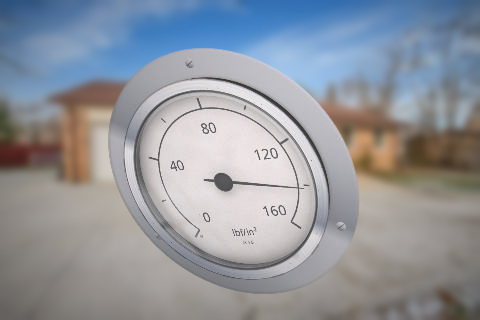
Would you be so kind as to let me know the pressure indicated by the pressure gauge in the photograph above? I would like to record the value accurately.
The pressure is 140 psi
